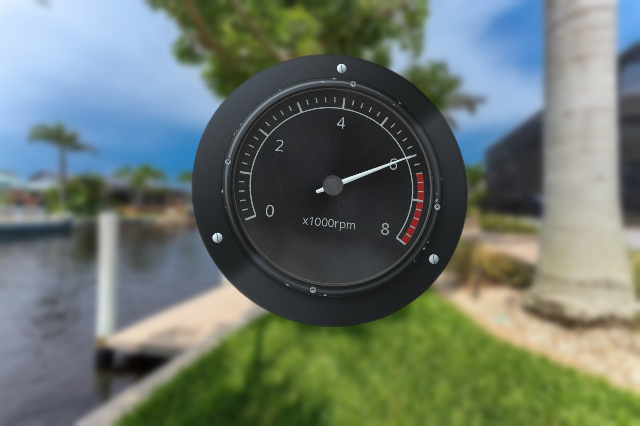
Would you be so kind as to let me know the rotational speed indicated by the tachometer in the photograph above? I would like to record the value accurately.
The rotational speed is 6000 rpm
